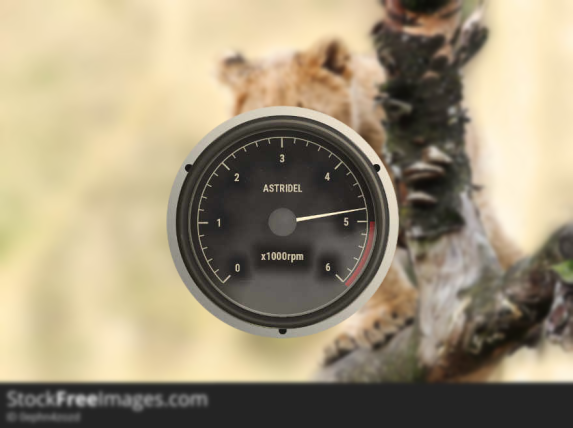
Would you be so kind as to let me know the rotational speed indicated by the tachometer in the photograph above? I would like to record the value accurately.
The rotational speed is 4800 rpm
